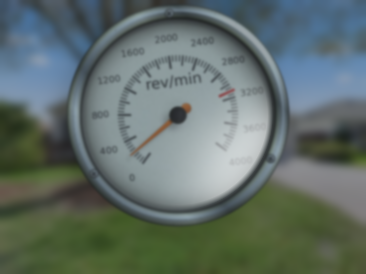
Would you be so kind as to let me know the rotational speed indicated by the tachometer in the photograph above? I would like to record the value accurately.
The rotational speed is 200 rpm
